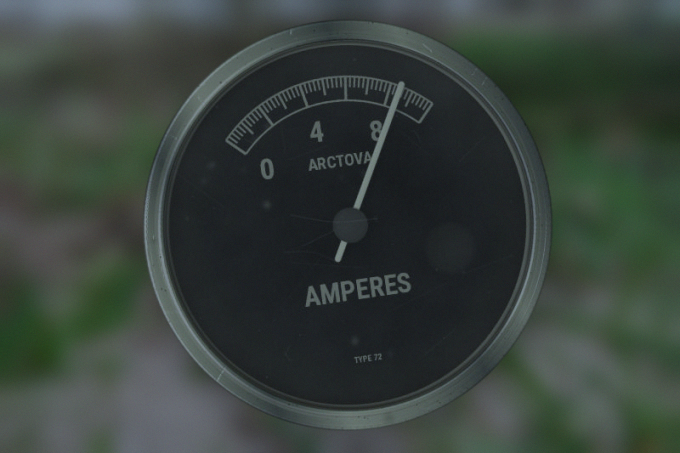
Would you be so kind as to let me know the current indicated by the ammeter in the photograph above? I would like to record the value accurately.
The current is 8.4 A
